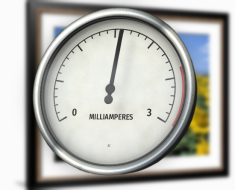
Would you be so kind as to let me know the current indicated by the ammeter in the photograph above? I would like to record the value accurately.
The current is 1.6 mA
